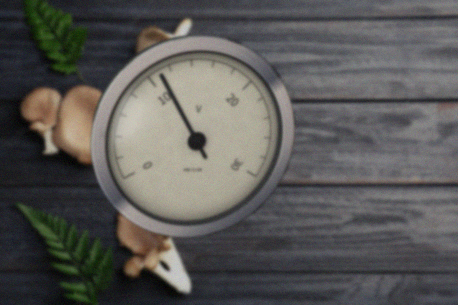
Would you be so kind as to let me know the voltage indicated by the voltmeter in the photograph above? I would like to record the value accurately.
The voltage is 11 V
